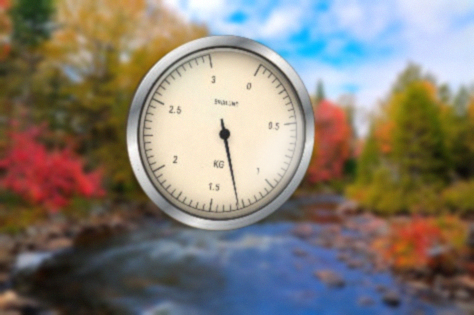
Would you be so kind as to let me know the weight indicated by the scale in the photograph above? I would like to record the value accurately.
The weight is 1.3 kg
